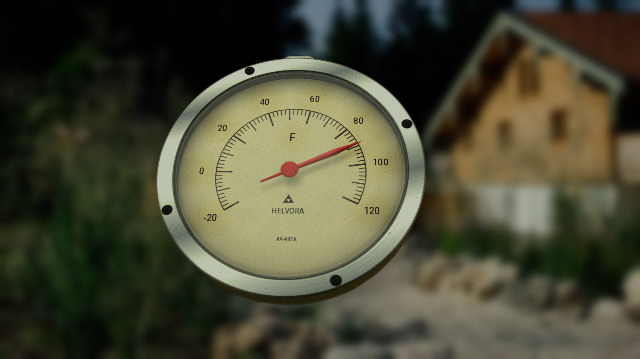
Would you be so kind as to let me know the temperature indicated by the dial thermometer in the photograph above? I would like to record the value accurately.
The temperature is 90 °F
